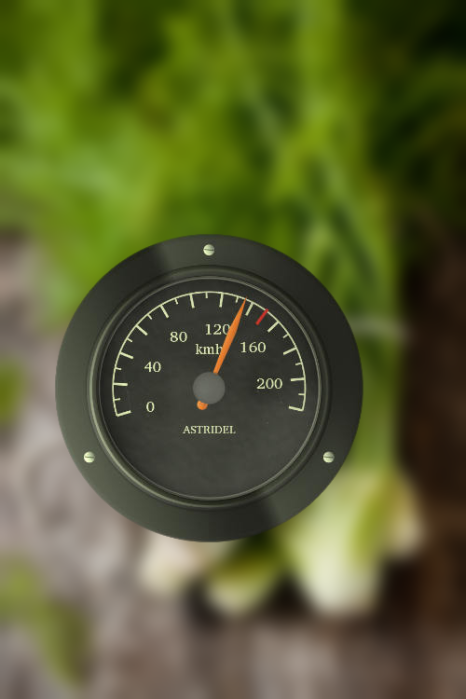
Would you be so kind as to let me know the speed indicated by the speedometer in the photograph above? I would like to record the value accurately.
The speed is 135 km/h
